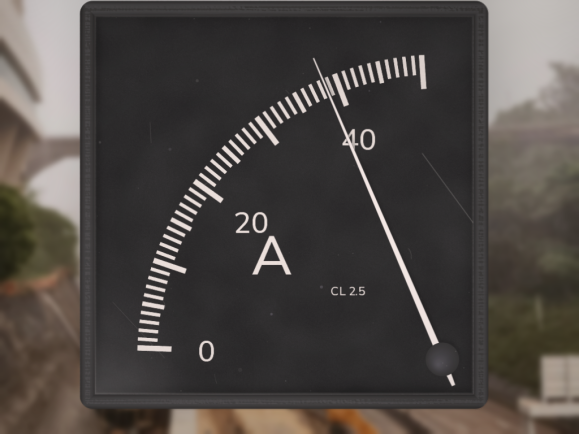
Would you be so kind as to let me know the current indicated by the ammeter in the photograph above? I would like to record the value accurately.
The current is 38.5 A
